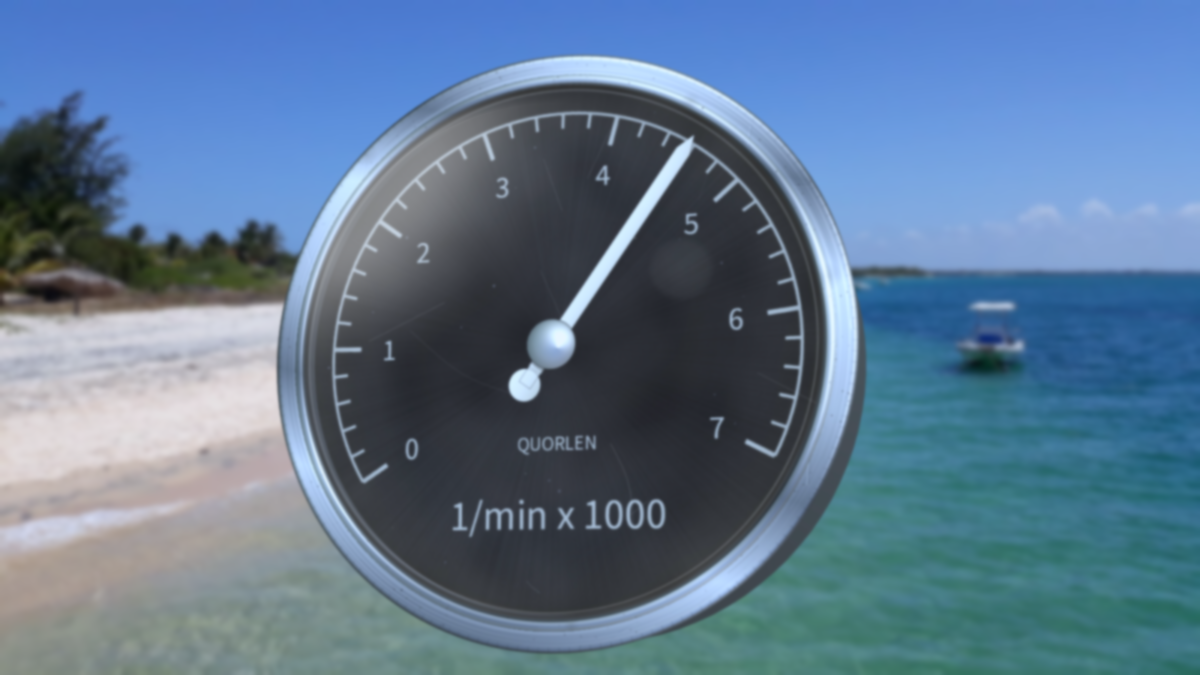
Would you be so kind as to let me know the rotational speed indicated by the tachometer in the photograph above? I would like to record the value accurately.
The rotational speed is 4600 rpm
